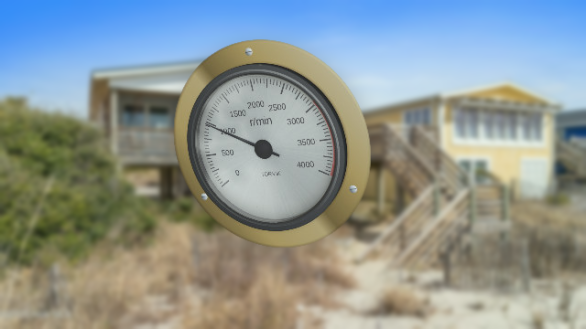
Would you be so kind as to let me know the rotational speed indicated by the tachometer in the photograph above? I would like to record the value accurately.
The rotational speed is 1000 rpm
